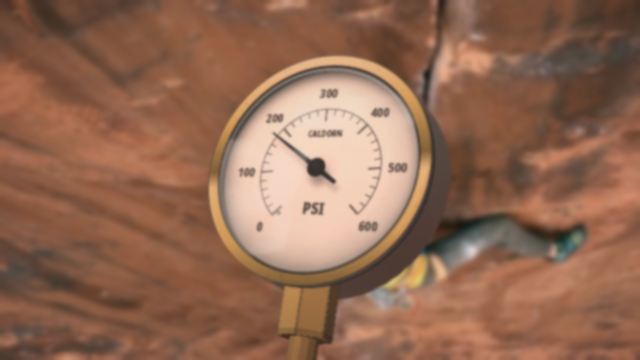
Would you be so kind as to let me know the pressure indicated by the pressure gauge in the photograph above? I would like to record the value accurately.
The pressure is 180 psi
